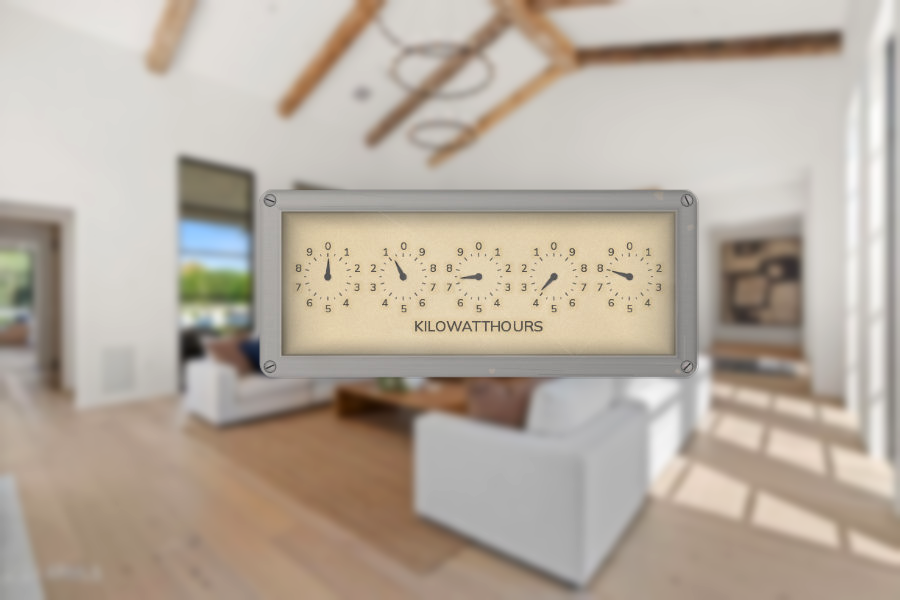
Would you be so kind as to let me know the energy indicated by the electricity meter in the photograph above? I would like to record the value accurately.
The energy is 738 kWh
